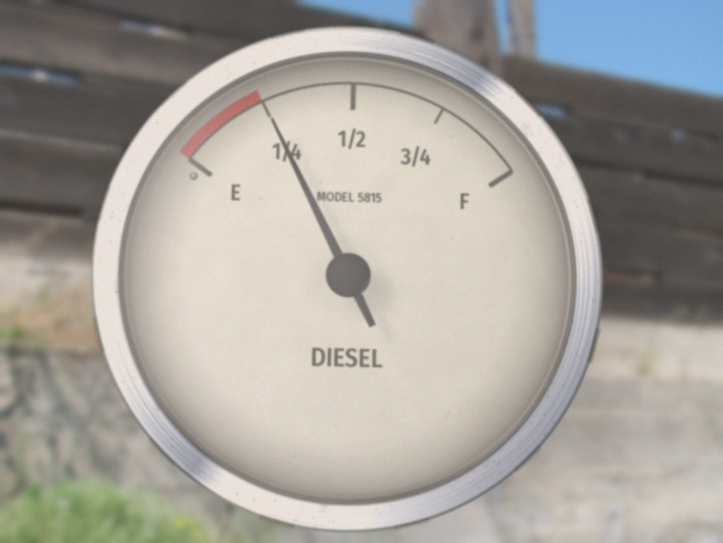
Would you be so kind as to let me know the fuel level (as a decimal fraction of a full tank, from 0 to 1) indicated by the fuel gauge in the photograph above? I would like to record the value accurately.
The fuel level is 0.25
